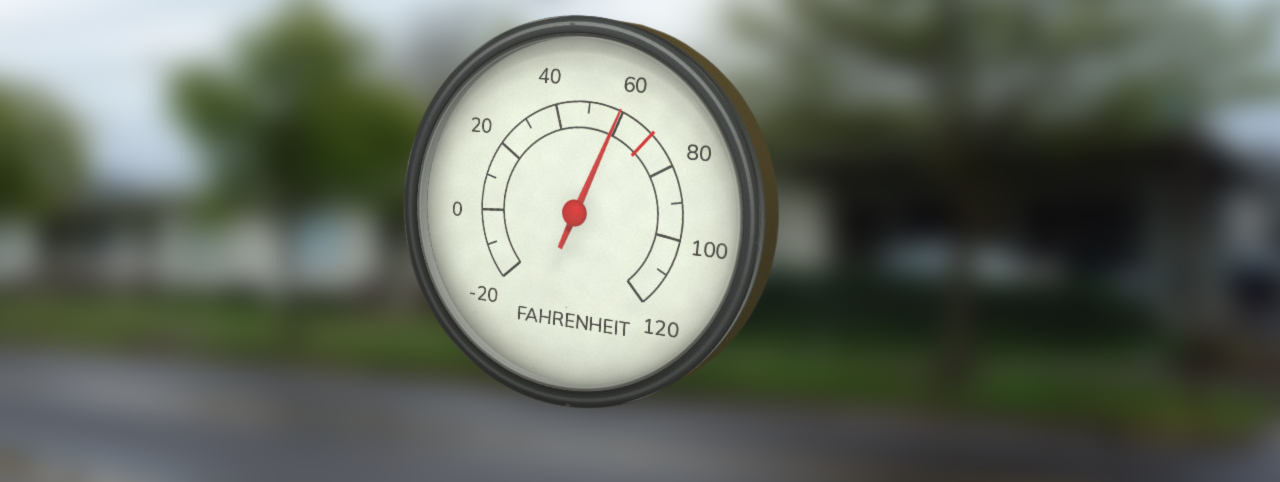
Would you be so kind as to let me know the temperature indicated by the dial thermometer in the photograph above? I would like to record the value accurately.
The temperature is 60 °F
